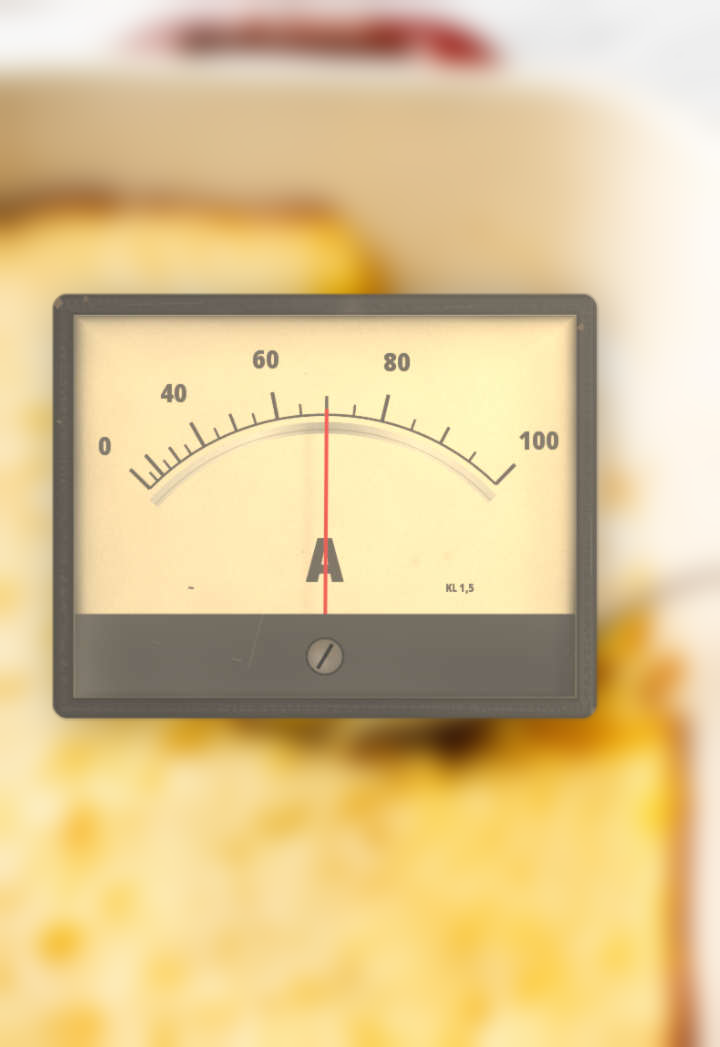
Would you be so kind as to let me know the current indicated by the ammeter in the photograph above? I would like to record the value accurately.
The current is 70 A
